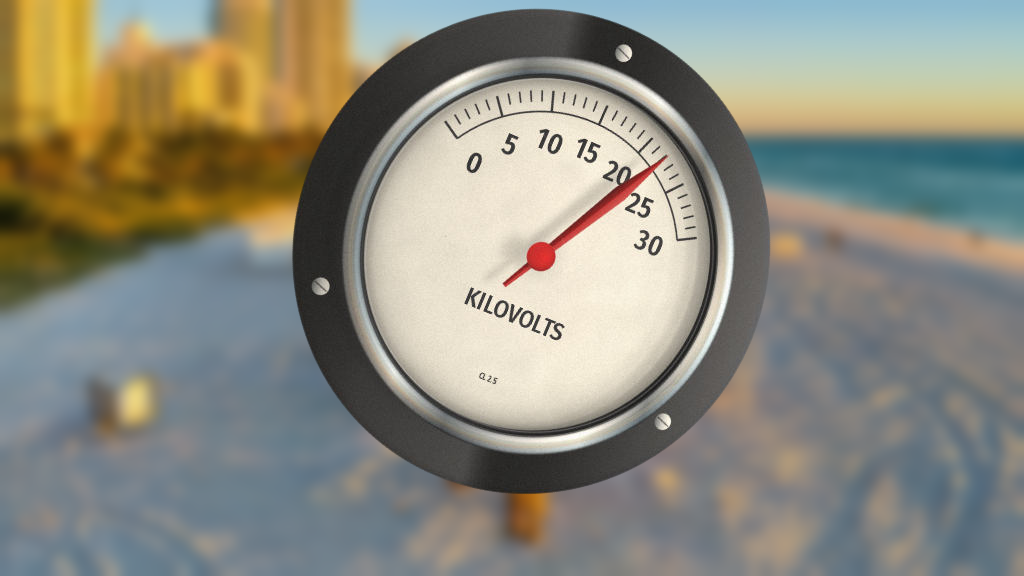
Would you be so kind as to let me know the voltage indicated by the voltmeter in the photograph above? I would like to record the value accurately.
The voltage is 22 kV
